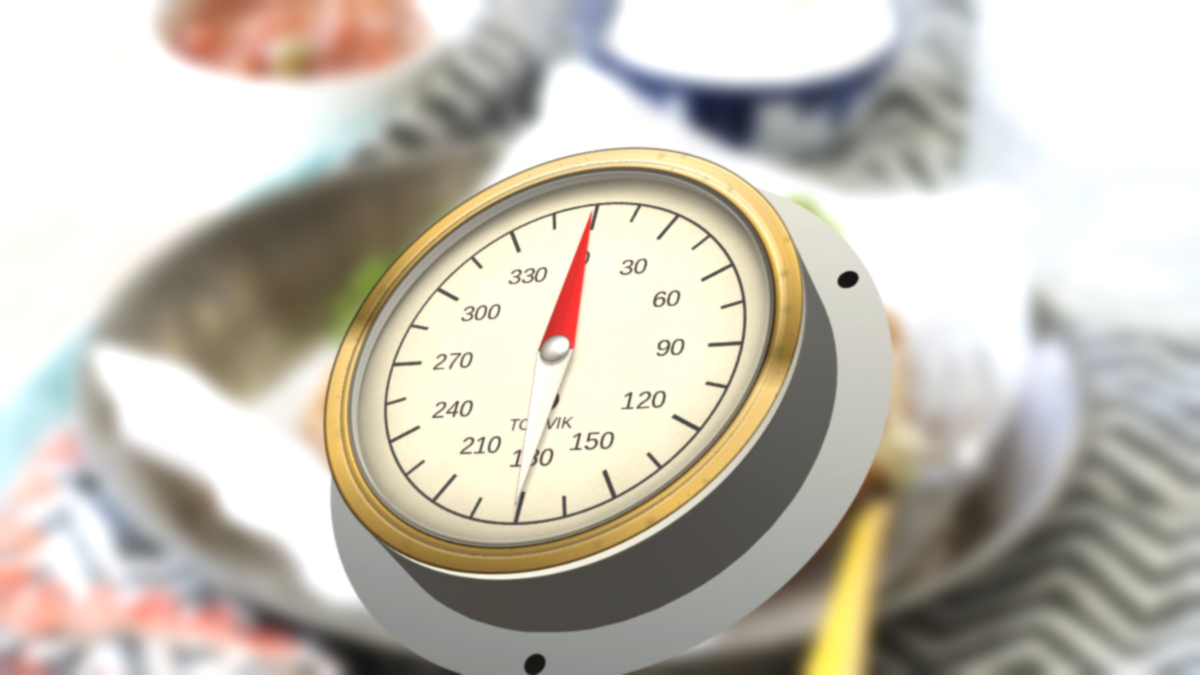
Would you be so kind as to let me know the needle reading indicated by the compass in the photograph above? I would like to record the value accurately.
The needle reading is 0 °
